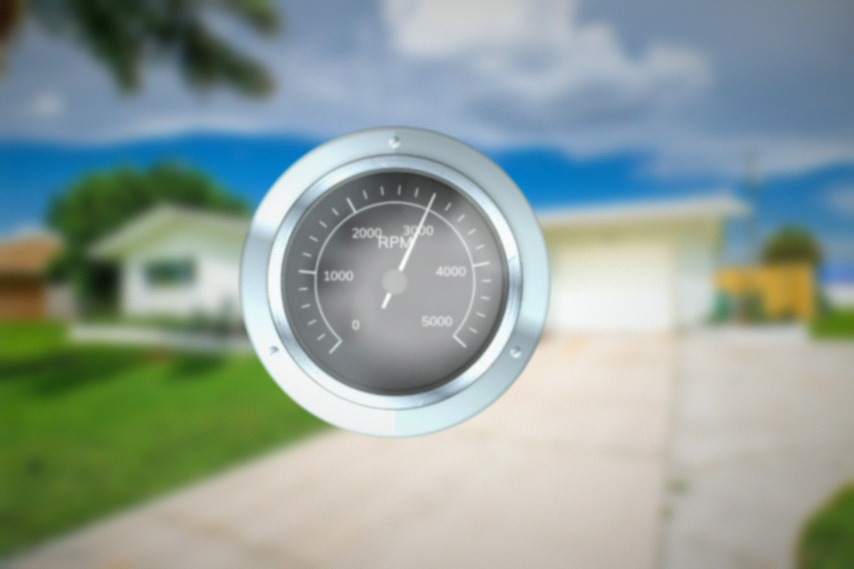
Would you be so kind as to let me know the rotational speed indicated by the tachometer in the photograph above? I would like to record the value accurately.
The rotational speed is 3000 rpm
